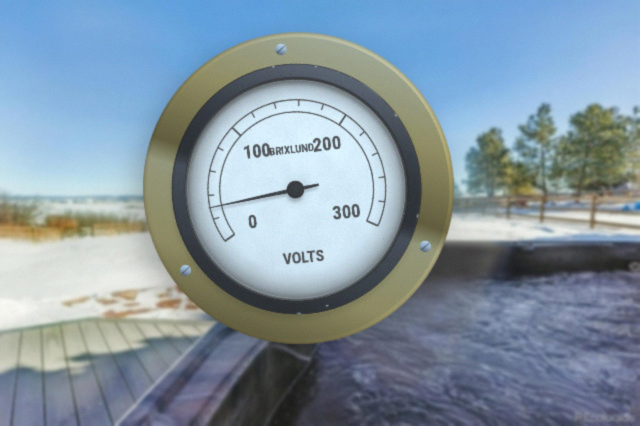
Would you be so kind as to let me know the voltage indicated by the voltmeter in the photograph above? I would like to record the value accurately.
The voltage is 30 V
